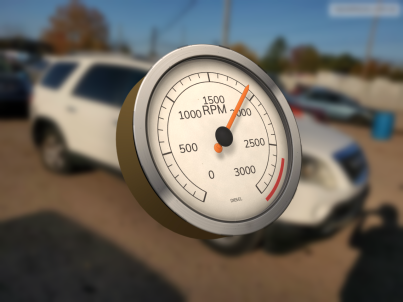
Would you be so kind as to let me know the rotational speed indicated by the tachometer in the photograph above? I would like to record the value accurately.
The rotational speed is 1900 rpm
